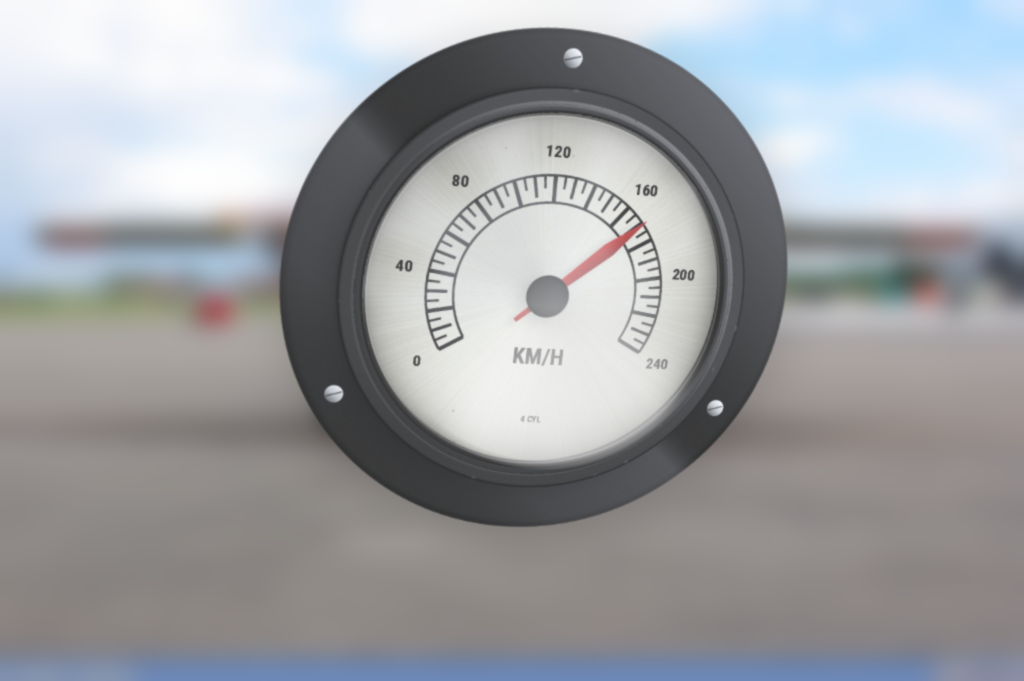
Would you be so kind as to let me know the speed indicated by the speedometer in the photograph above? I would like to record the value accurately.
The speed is 170 km/h
